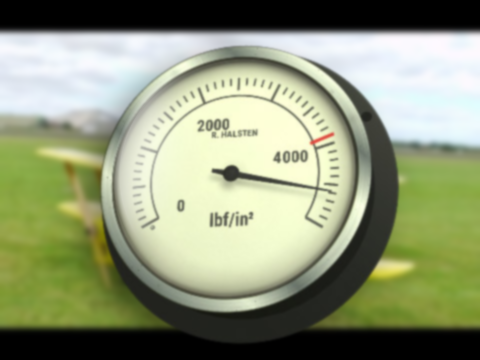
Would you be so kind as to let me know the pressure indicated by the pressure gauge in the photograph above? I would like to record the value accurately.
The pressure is 4600 psi
